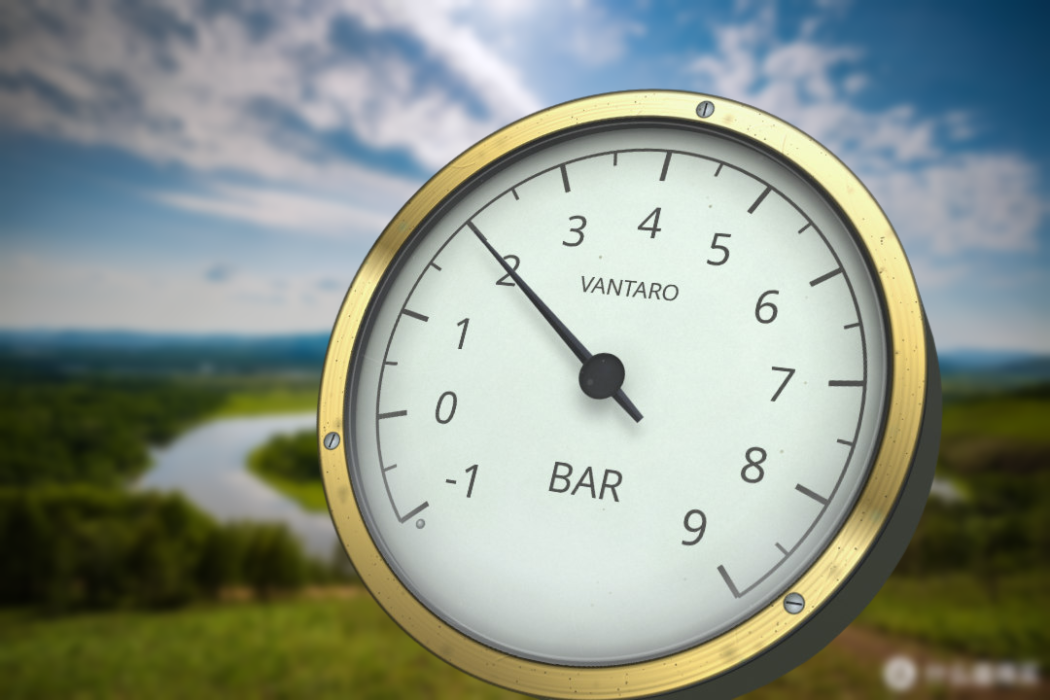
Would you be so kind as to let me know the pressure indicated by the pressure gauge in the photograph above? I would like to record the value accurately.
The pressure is 2 bar
